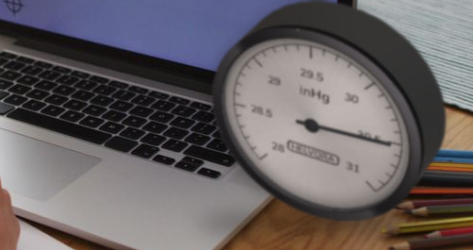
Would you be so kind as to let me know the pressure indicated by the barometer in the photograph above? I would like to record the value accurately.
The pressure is 30.5 inHg
